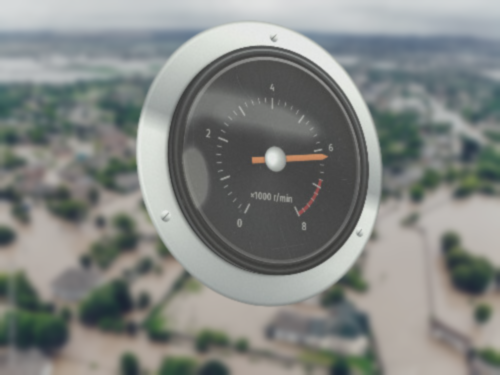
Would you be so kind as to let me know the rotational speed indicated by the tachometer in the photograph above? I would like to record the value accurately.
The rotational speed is 6200 rpm
